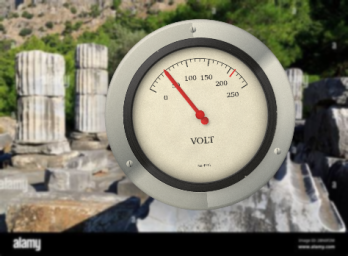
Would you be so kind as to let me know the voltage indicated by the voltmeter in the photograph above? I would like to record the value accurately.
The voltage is 50 V
